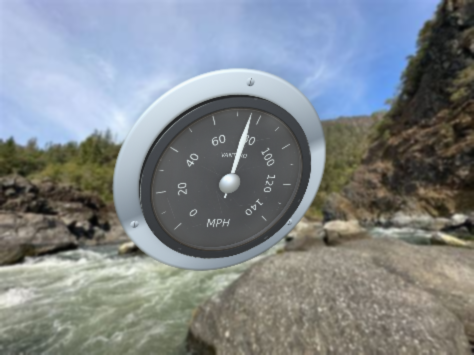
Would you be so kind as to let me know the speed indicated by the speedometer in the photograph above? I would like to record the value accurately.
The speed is 75 mph
